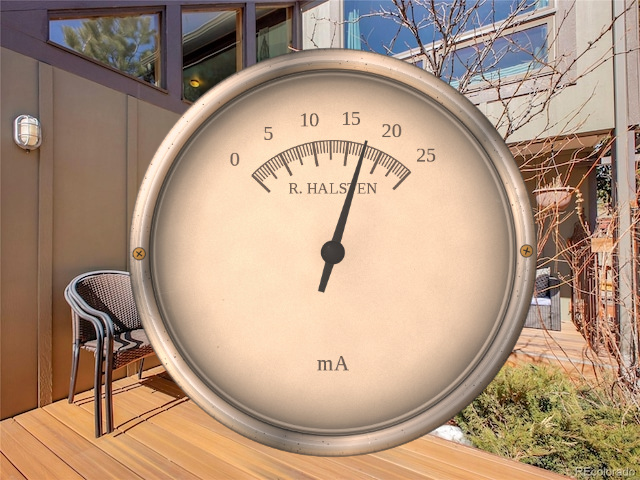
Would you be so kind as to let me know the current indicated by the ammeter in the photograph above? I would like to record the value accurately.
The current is 17.5 mA
